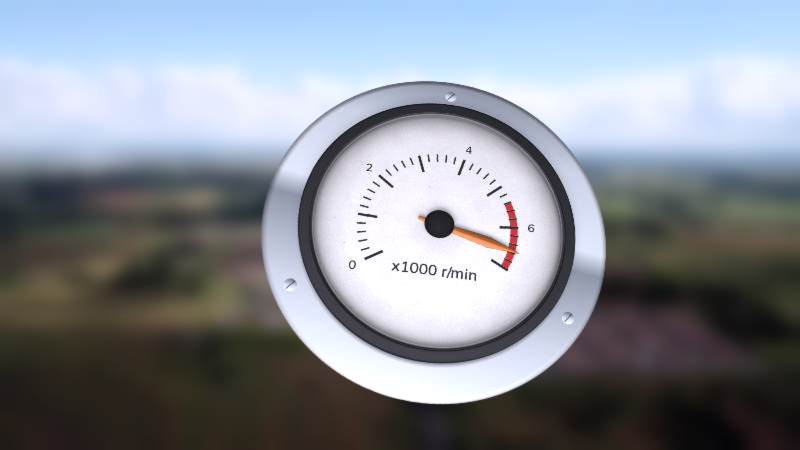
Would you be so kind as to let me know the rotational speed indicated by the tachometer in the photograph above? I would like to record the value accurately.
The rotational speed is 6600 rpm
